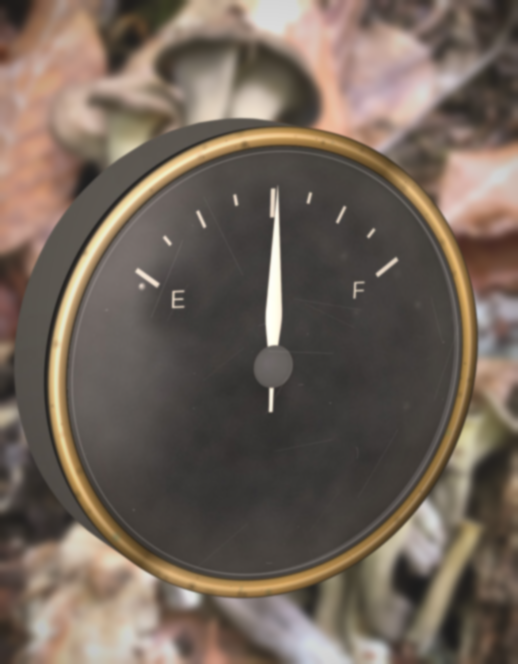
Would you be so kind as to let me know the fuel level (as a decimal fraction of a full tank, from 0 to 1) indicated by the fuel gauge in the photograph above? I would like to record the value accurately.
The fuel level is 0.5
